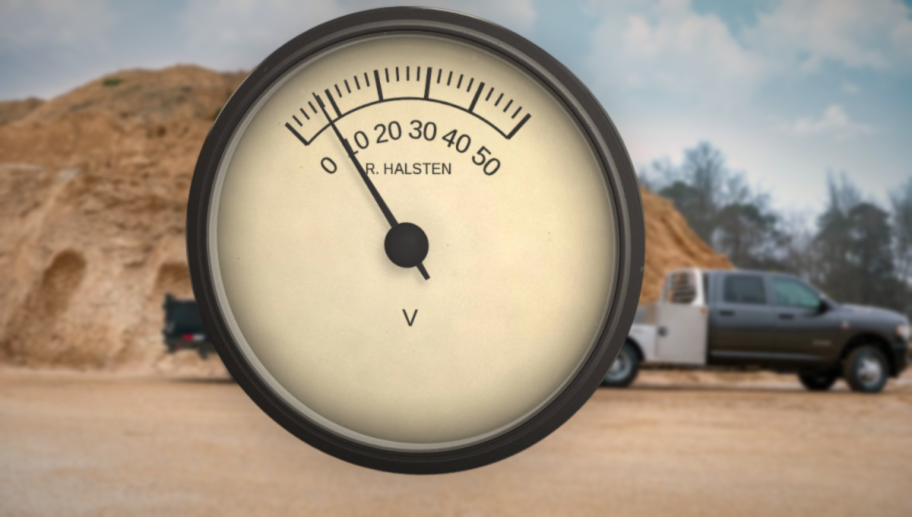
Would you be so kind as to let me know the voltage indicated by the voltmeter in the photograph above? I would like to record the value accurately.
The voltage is 8 V
